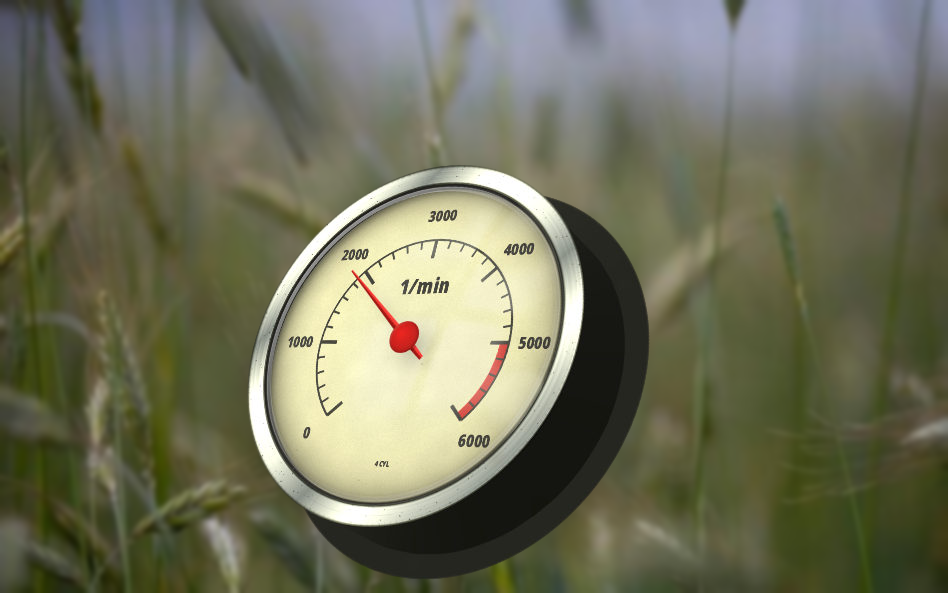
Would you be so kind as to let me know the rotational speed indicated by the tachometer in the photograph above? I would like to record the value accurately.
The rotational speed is 1900 rpm
